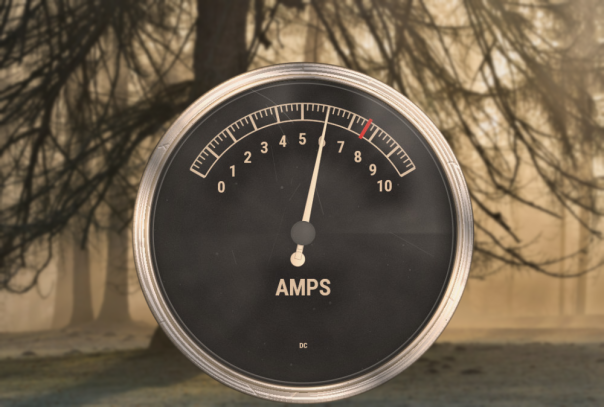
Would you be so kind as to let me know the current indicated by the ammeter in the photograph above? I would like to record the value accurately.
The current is 6 A
